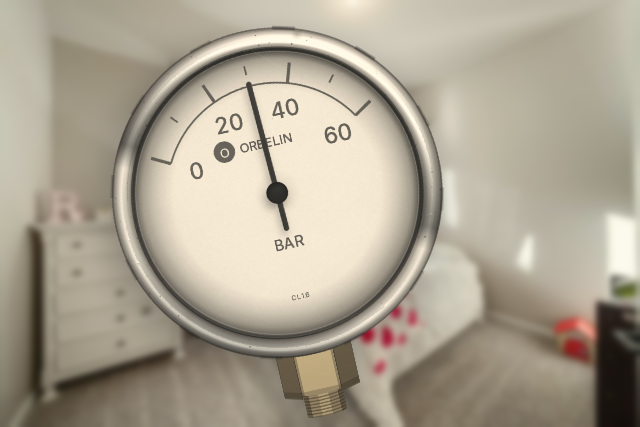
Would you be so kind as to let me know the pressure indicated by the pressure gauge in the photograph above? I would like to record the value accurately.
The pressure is 30 bar
